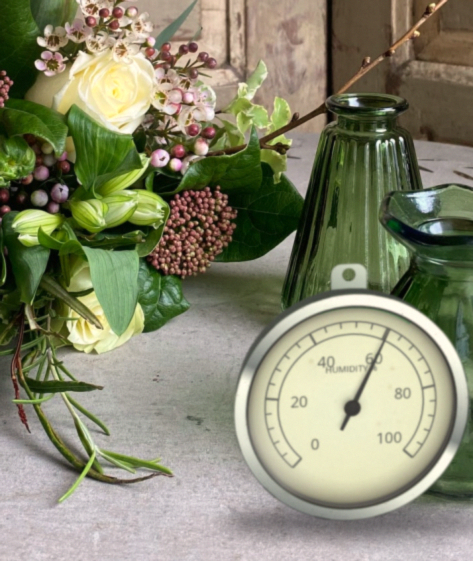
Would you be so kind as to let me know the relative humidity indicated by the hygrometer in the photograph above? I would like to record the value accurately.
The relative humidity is 60 %
